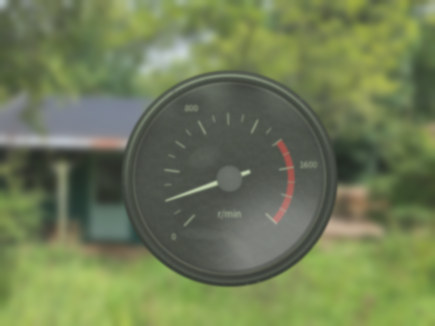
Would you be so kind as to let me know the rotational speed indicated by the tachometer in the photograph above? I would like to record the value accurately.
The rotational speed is 200 rpm
